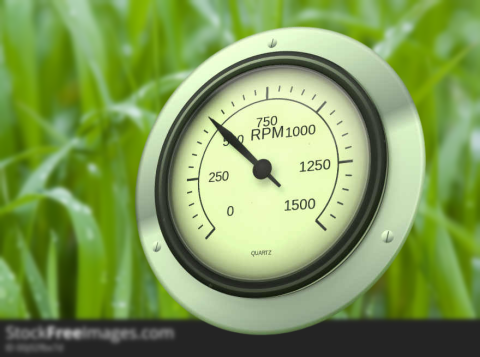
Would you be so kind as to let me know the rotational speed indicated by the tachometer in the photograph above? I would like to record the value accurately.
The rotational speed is 500 rpm
